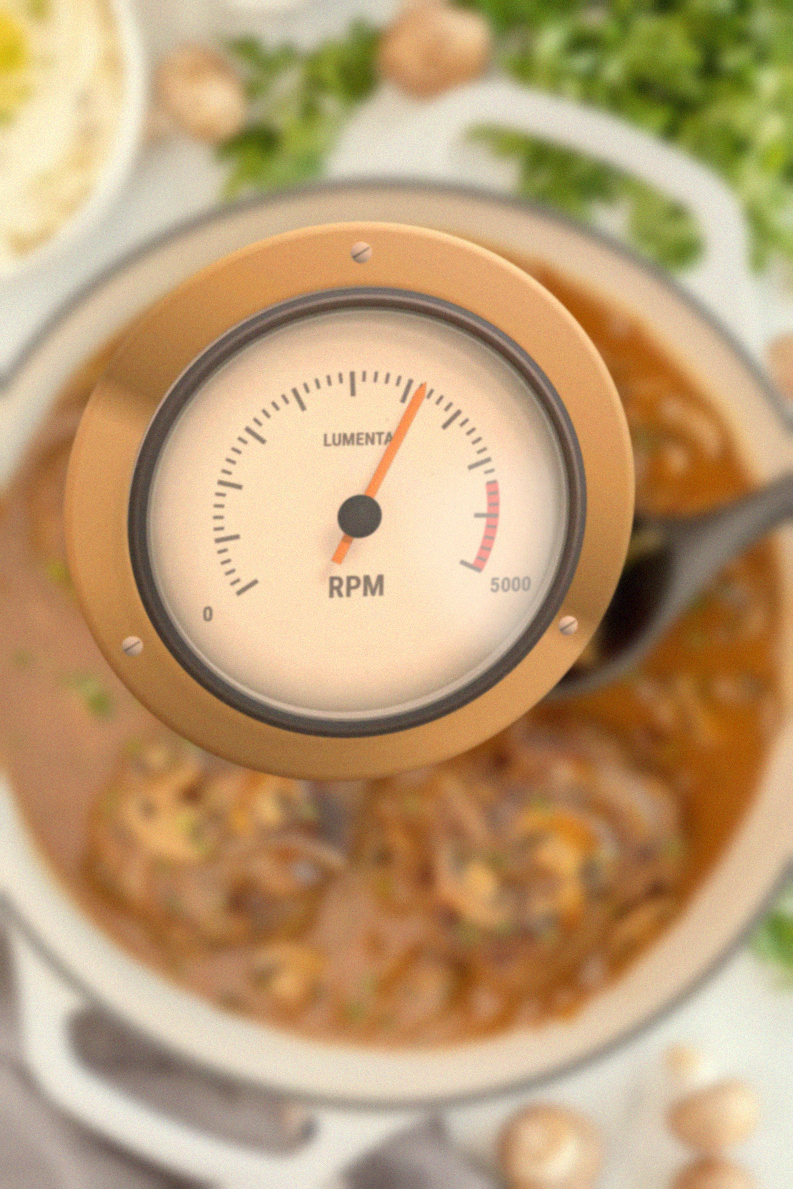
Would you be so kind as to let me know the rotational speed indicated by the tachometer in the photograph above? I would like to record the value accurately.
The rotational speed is 3100 rpm
